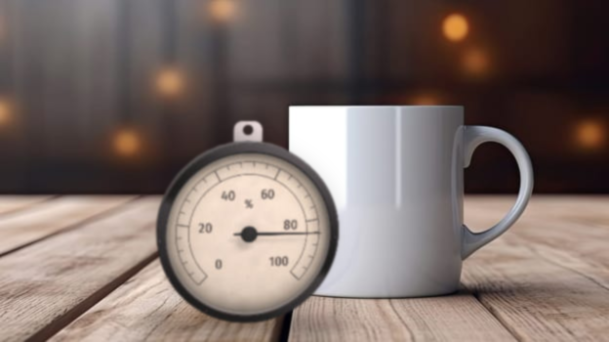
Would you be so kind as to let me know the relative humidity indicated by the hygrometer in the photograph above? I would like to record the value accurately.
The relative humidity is 84 %
